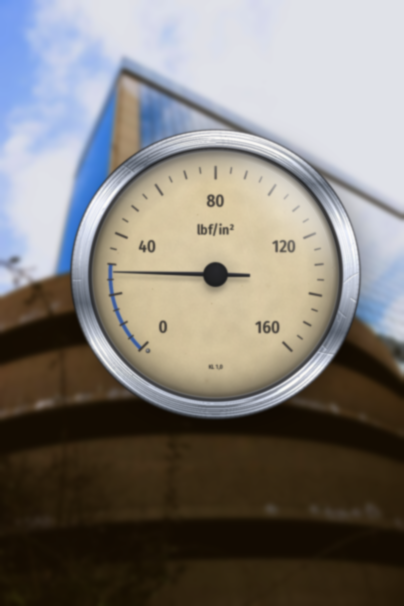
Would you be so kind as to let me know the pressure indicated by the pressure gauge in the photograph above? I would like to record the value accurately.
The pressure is 27.5 psi
